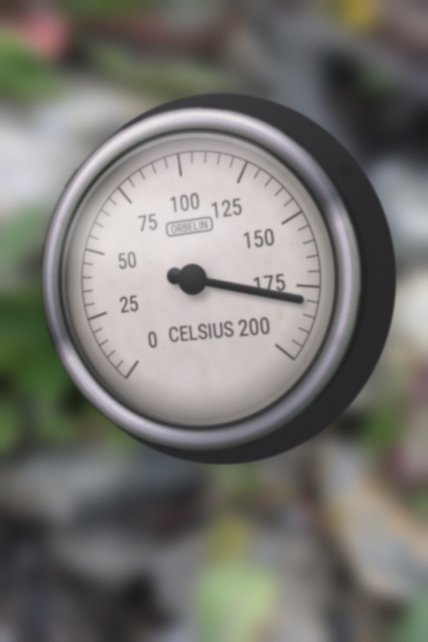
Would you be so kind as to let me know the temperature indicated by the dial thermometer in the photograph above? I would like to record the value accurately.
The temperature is 180 °C
